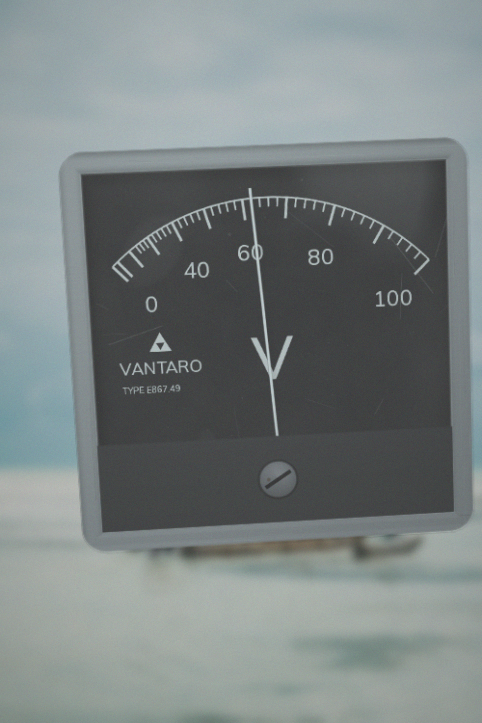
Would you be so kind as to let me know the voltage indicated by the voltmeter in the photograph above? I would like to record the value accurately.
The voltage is 62 V
